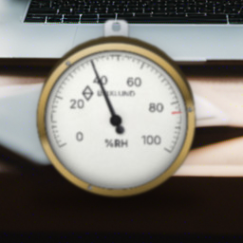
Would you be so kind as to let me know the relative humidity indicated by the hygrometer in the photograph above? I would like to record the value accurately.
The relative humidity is 40 %
